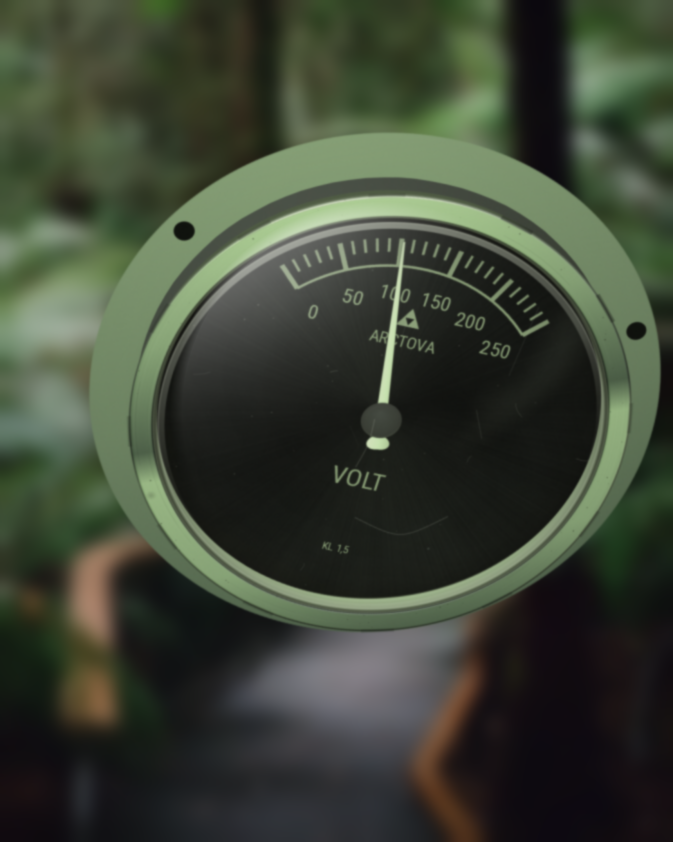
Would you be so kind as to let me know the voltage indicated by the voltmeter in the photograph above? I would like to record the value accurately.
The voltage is 100 V
